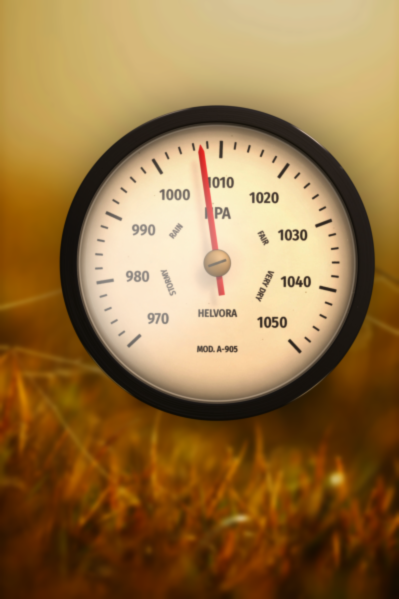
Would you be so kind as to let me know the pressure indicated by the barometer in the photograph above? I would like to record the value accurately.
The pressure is 1007 hPa
